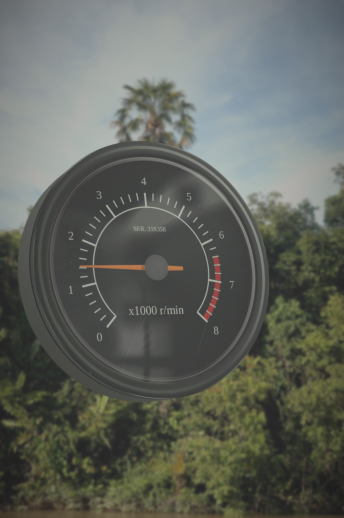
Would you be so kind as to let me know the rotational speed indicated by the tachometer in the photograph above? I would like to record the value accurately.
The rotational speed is 1400 rpm
